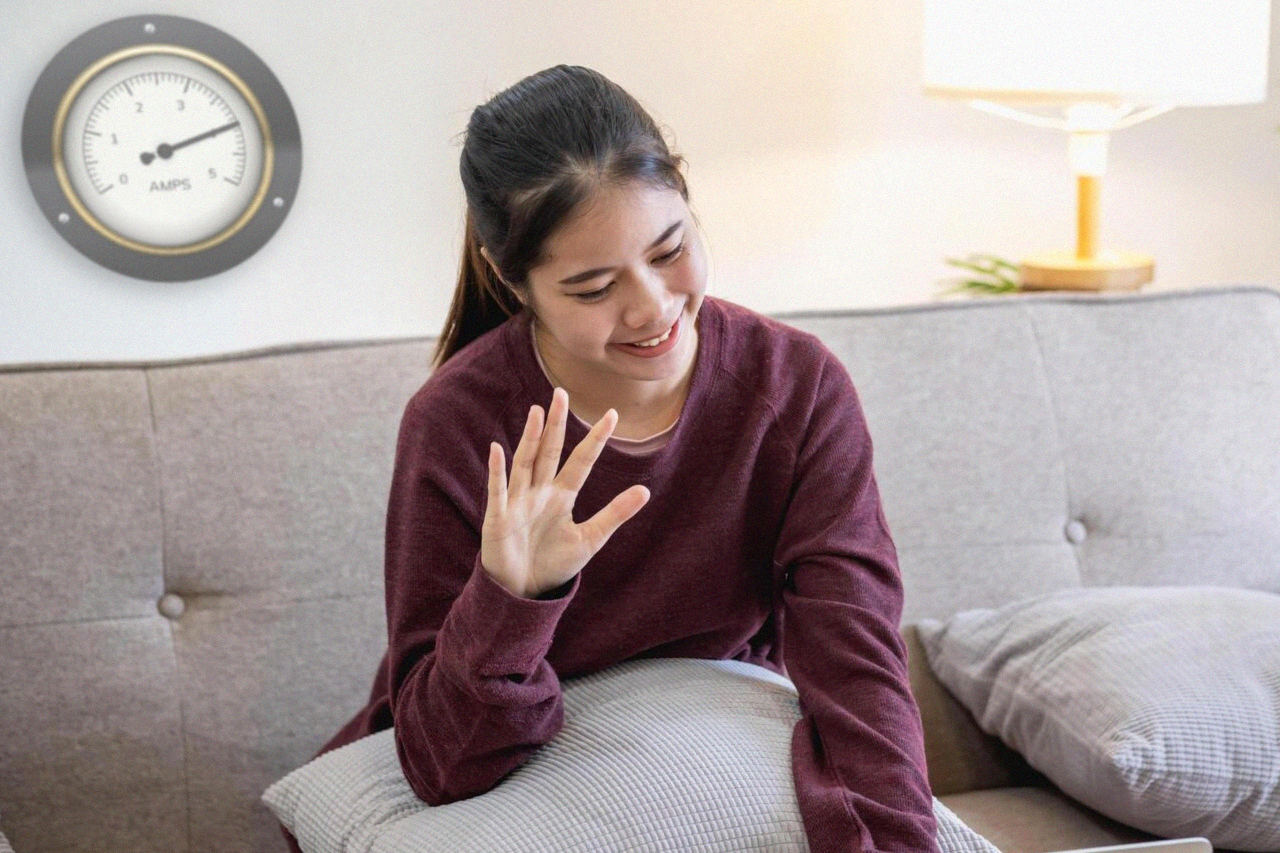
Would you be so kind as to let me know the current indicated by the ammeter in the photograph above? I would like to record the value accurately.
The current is 4 A
